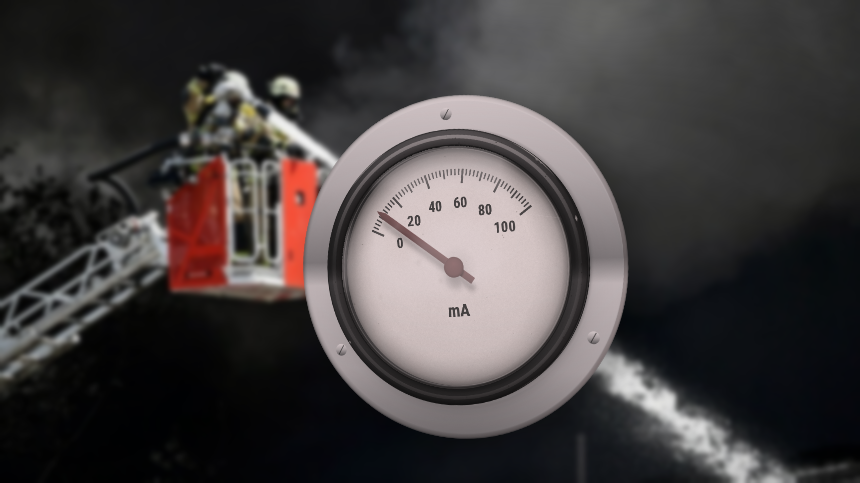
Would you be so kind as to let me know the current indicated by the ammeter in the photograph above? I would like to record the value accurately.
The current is 10 mA
